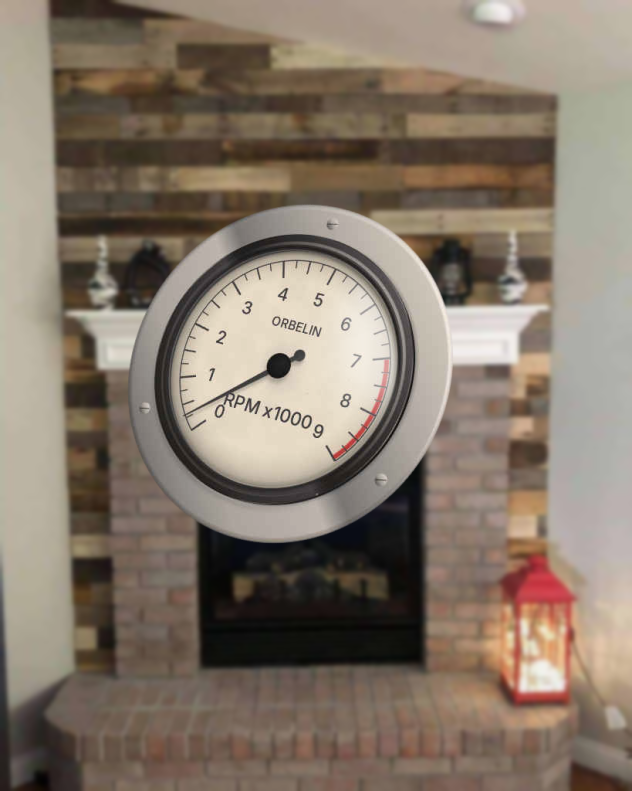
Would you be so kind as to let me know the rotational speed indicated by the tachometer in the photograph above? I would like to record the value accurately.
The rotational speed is 250 rpm
